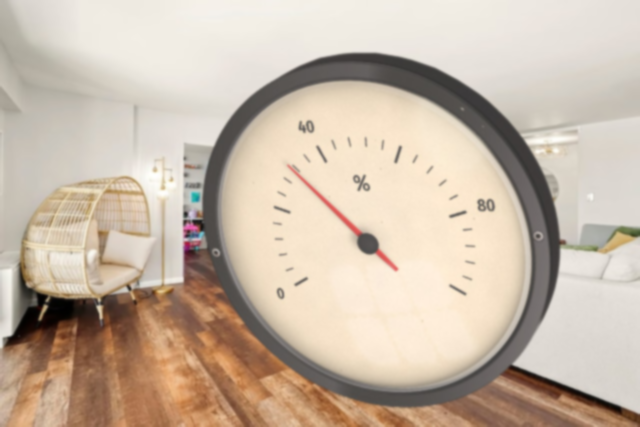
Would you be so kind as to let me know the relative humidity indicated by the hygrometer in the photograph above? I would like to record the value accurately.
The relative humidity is 32 %
